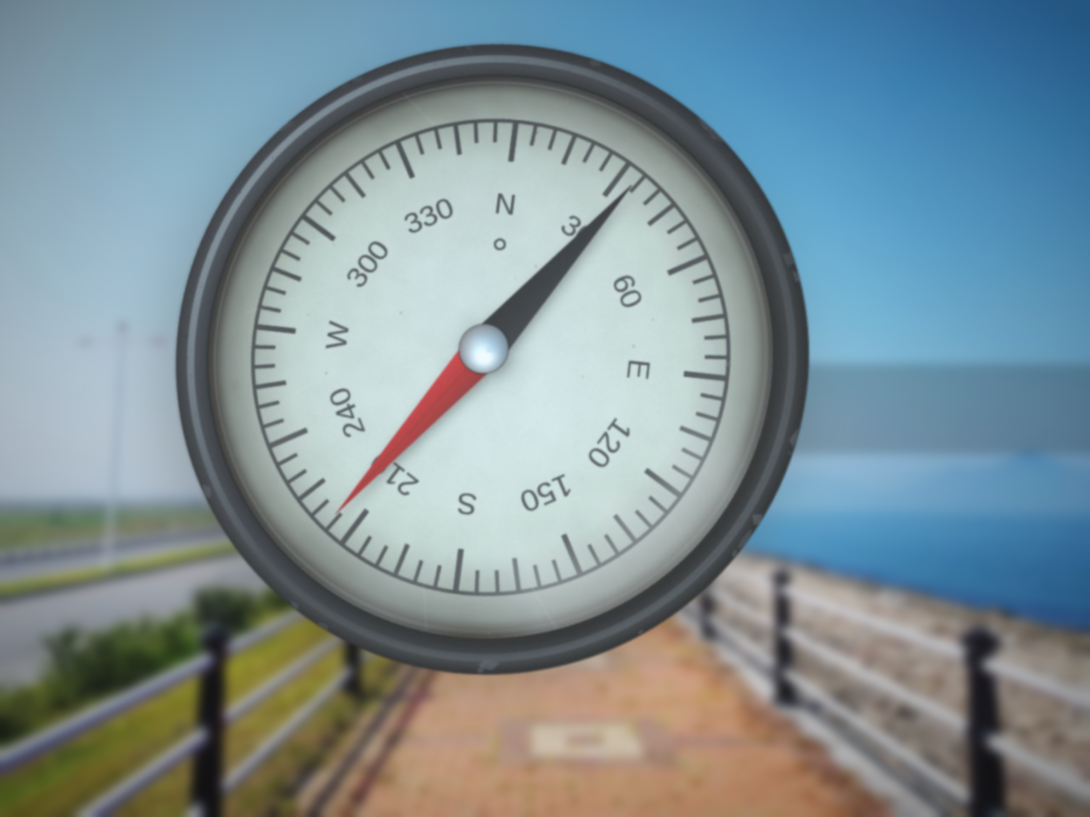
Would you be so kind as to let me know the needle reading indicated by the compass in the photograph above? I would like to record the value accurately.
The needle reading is 215 °
